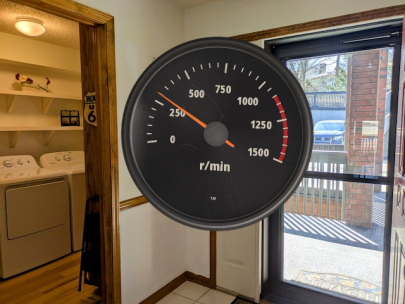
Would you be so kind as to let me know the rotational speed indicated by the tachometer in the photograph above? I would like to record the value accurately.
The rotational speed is 300 rpm
